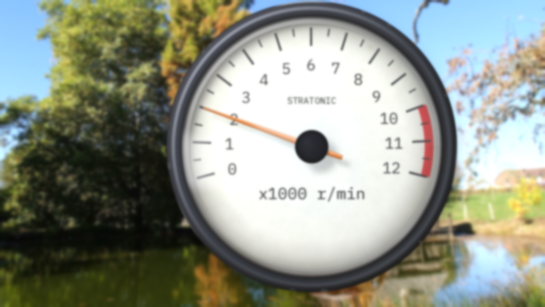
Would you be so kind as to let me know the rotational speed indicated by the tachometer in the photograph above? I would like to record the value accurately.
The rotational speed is 2000 rpm
